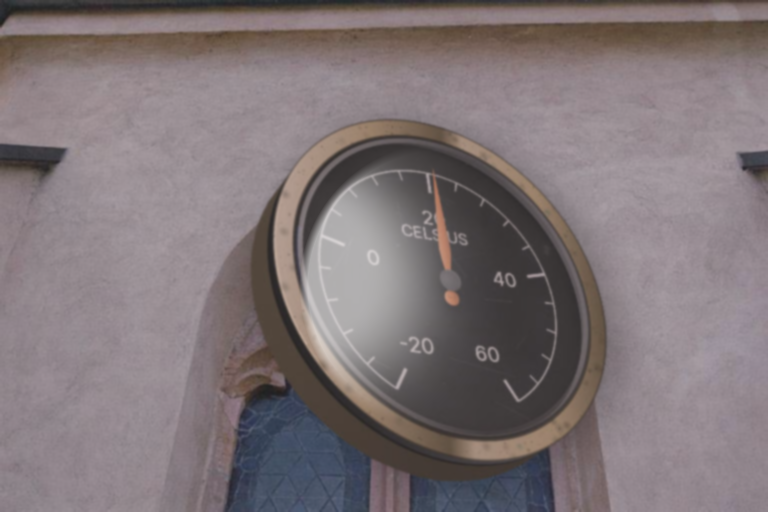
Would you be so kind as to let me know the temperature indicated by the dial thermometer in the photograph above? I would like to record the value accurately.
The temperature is 20 °C
